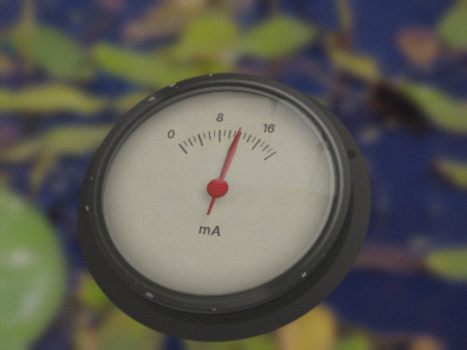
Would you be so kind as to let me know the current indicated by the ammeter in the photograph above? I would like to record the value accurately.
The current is 12 mA
